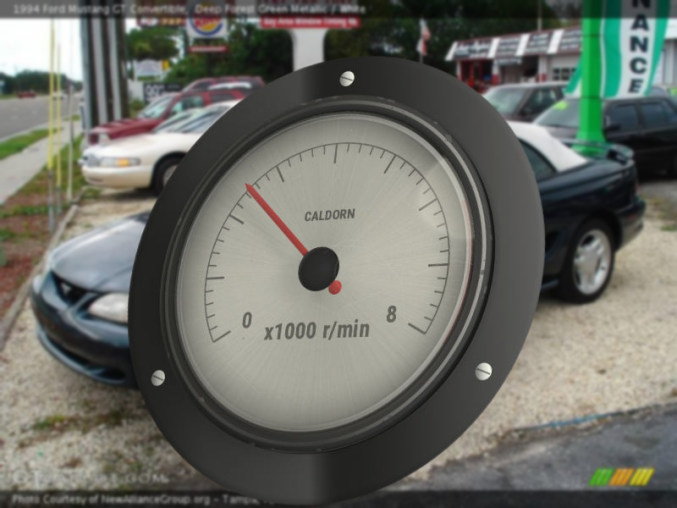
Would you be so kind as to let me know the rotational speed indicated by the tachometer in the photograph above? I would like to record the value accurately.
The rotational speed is 2500 rpm
